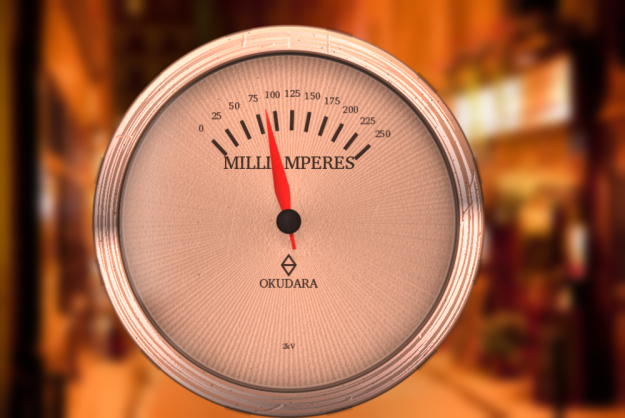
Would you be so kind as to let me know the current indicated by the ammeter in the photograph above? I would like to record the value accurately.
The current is 87.5 mA
